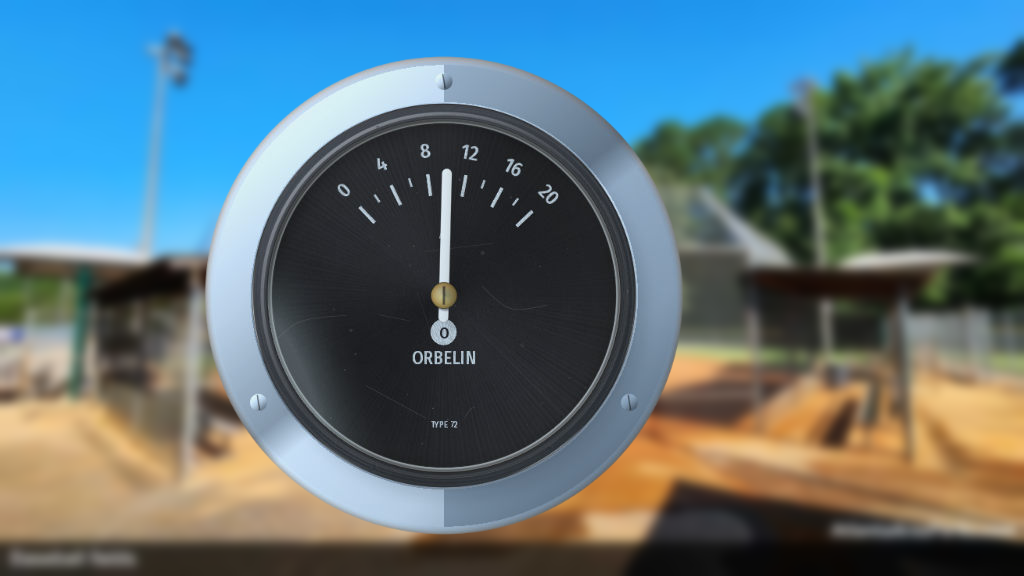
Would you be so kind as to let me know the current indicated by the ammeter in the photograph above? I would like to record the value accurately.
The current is 10 A
